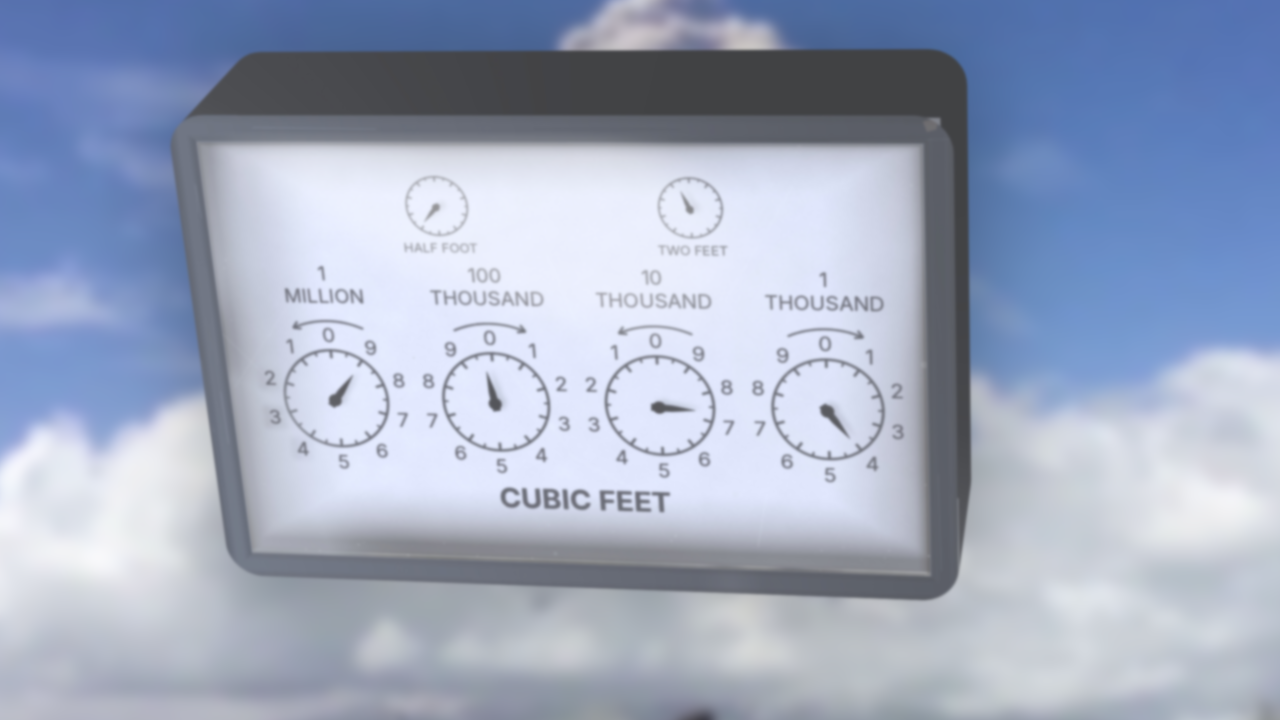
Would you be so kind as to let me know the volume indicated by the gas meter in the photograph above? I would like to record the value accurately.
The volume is 897400 ft³
